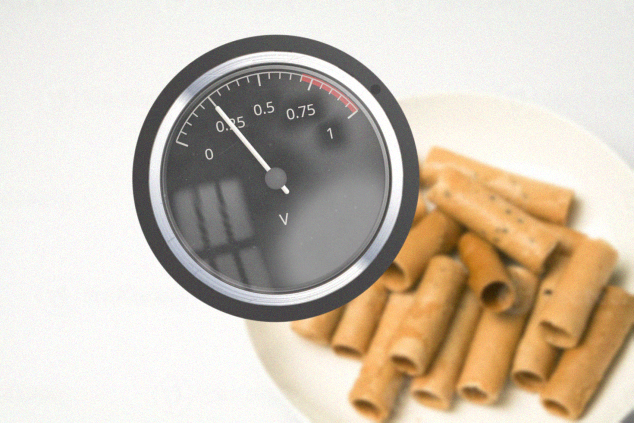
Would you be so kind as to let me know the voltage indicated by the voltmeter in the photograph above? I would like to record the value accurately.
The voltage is 0.25 V
